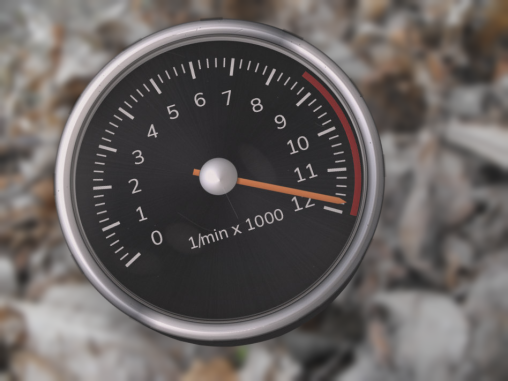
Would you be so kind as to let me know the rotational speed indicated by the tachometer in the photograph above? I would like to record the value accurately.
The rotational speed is 11800 rpm
